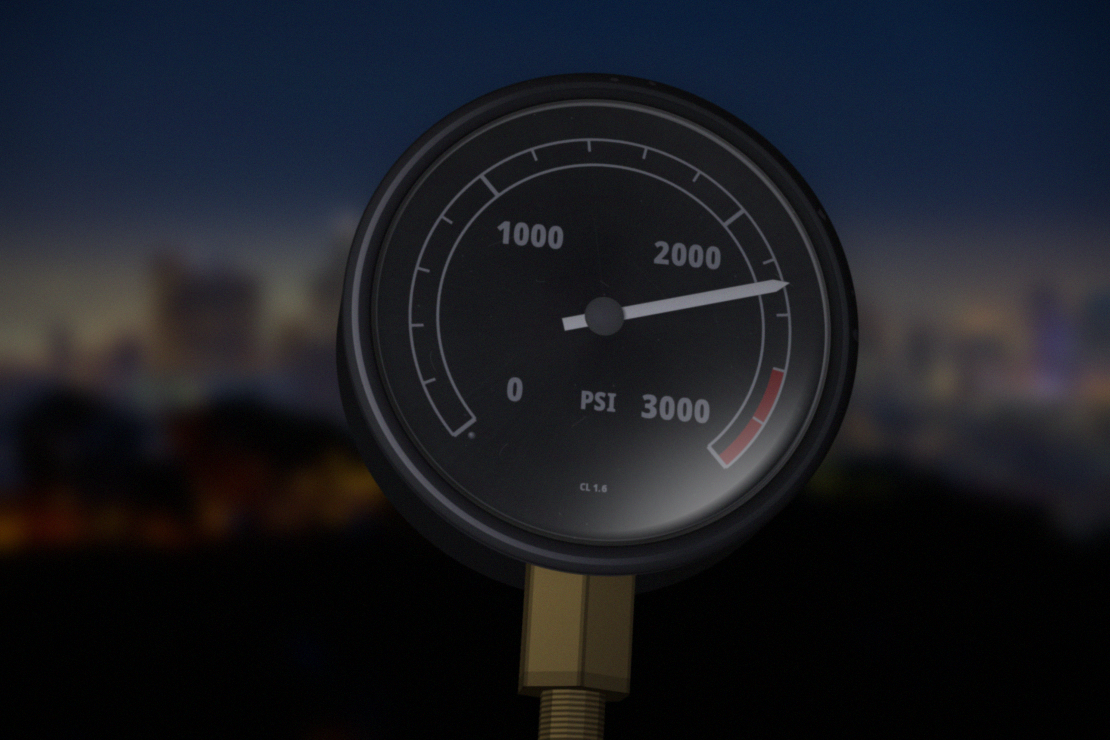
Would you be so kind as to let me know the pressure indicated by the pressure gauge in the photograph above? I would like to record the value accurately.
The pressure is 2300 psi
